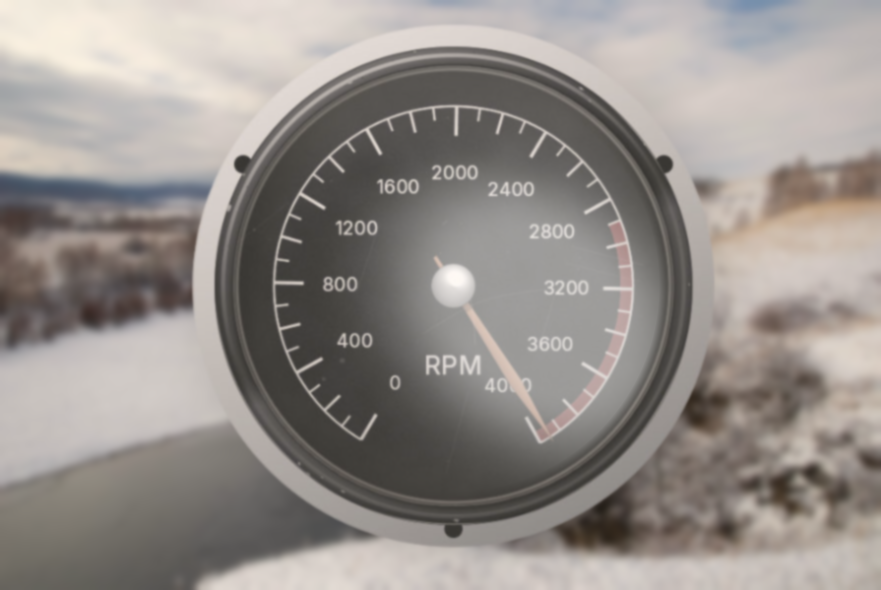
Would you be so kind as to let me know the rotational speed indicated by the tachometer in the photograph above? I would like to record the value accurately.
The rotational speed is 3950 rpm
